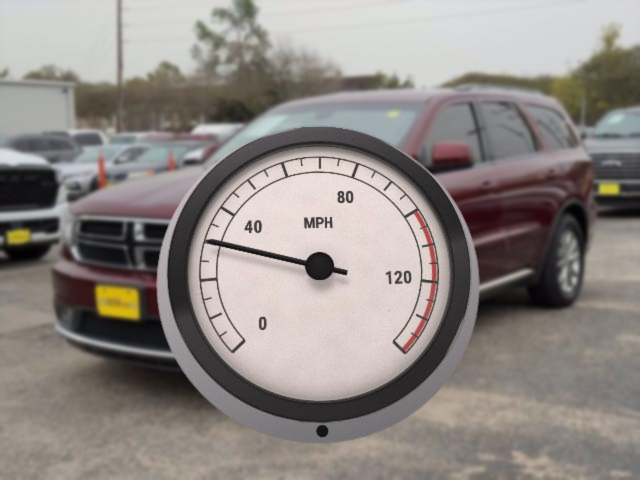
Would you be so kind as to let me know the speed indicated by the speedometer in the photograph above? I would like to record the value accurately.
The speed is 30 mph
